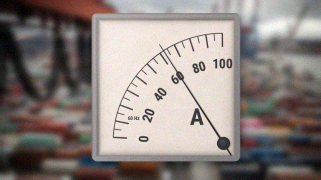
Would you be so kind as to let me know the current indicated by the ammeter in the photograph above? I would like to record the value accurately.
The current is 62.5 A
